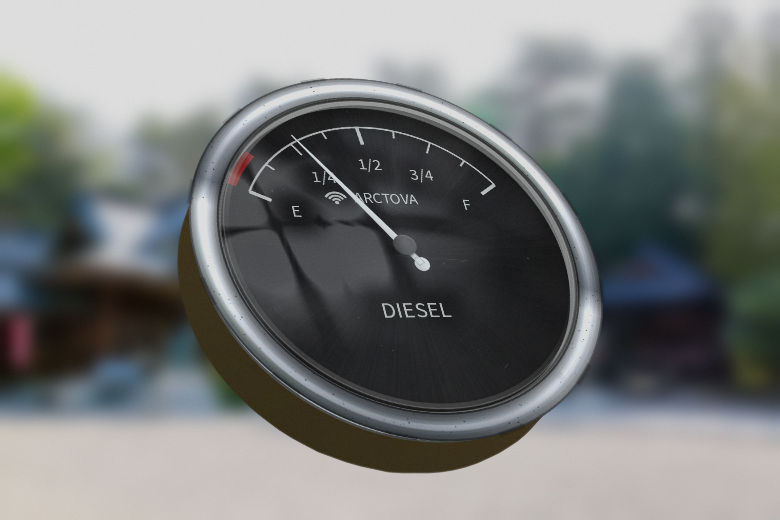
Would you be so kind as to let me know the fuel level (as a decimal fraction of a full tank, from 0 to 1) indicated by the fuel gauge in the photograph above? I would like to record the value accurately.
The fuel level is 0.25
